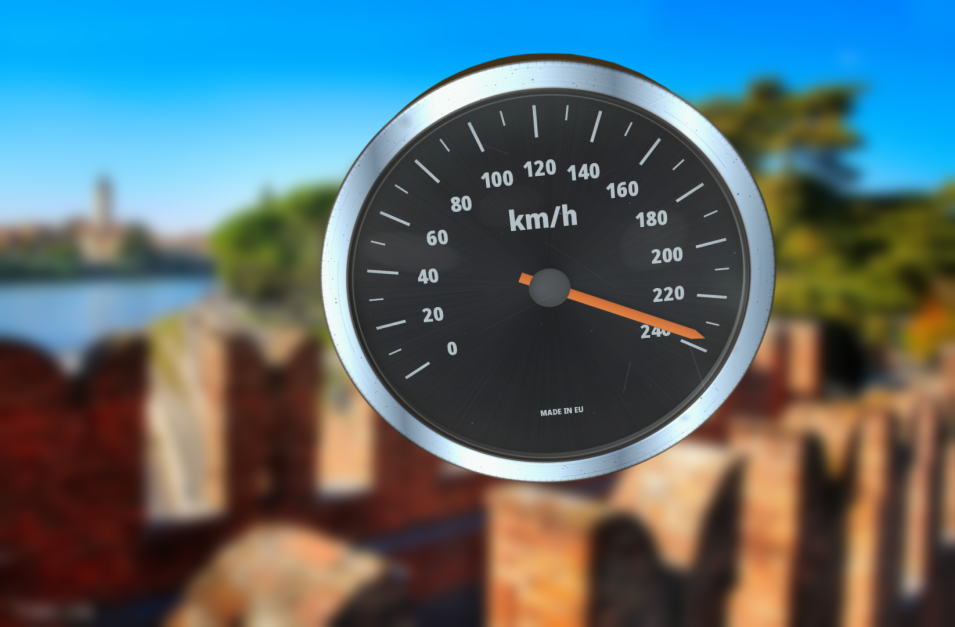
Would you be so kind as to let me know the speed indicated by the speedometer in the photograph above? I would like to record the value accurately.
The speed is 235 km/h
